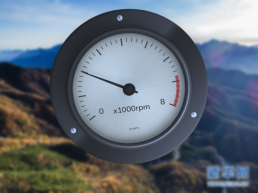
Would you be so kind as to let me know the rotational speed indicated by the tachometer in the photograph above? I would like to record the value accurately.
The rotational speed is 2000 rpm
